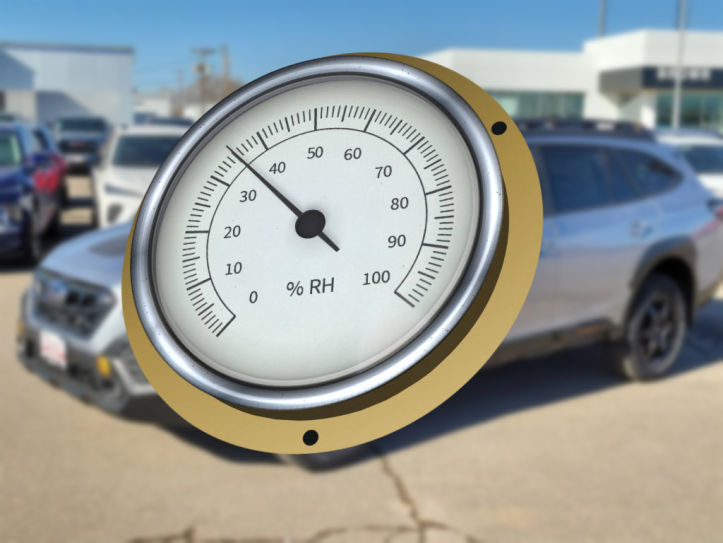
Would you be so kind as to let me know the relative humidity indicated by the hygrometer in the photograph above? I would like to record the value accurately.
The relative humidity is 35 %
